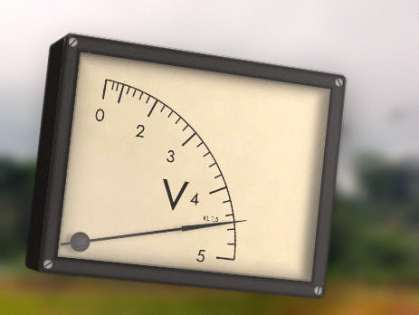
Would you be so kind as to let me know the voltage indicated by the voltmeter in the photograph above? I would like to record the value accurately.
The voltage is 4.5 V
